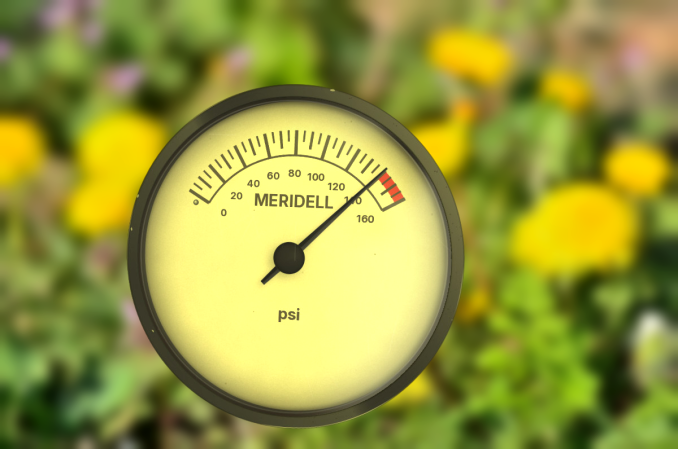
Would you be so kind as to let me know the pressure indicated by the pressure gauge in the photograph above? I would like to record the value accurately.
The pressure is 140 psi
